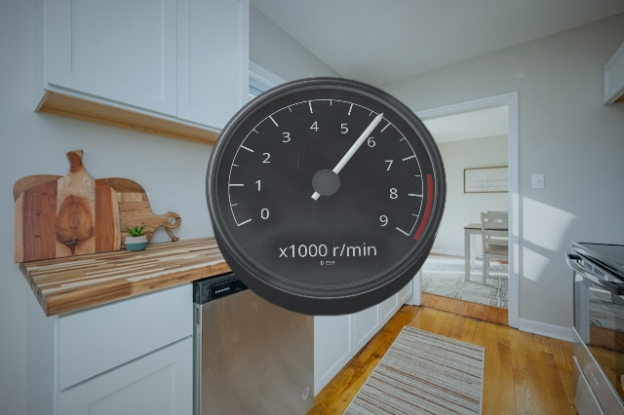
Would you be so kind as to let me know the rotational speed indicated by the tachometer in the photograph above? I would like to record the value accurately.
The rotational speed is 5750 rpm
